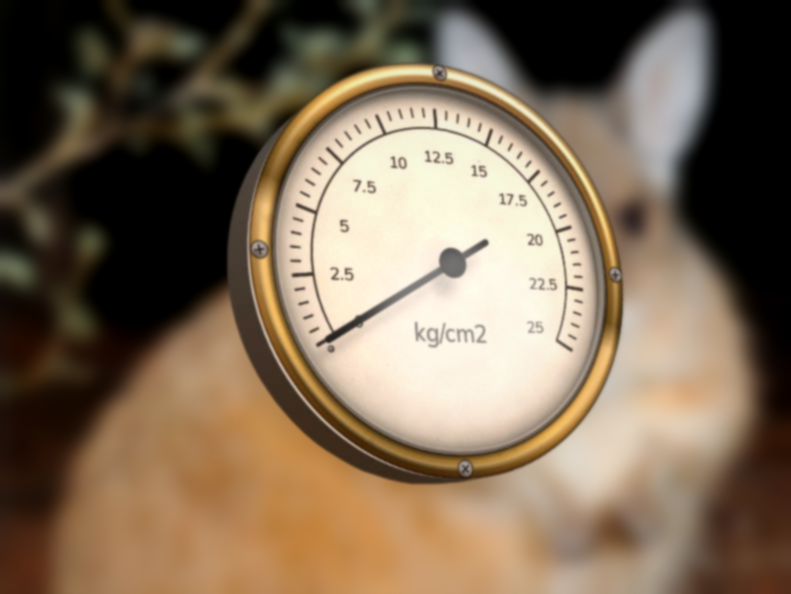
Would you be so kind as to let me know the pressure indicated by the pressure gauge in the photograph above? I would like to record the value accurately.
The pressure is 0 kg/cm²
